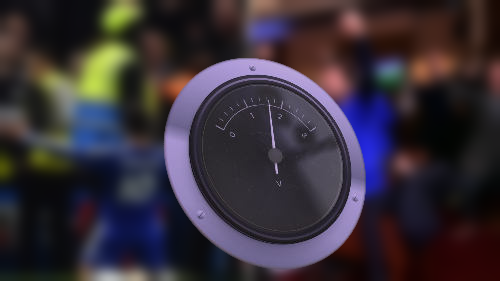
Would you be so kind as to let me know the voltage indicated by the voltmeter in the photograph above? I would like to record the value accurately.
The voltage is 1.6 V
